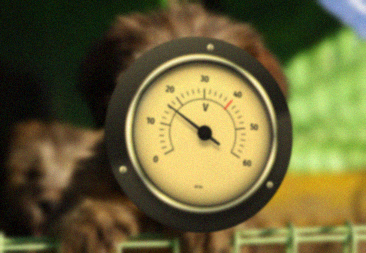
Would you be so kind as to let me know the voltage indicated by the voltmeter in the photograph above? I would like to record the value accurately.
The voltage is 16 V
